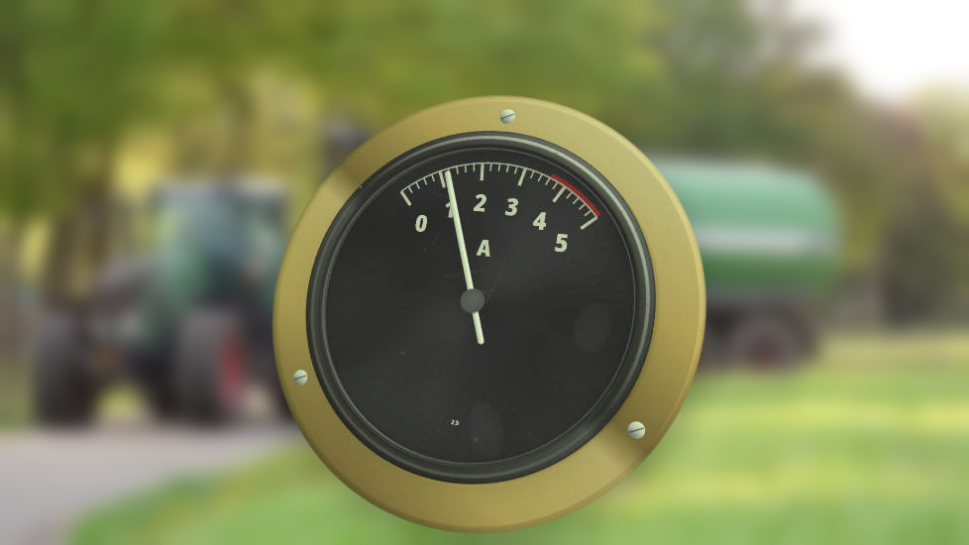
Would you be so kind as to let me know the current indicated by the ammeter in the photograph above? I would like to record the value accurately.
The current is 1.2 A
